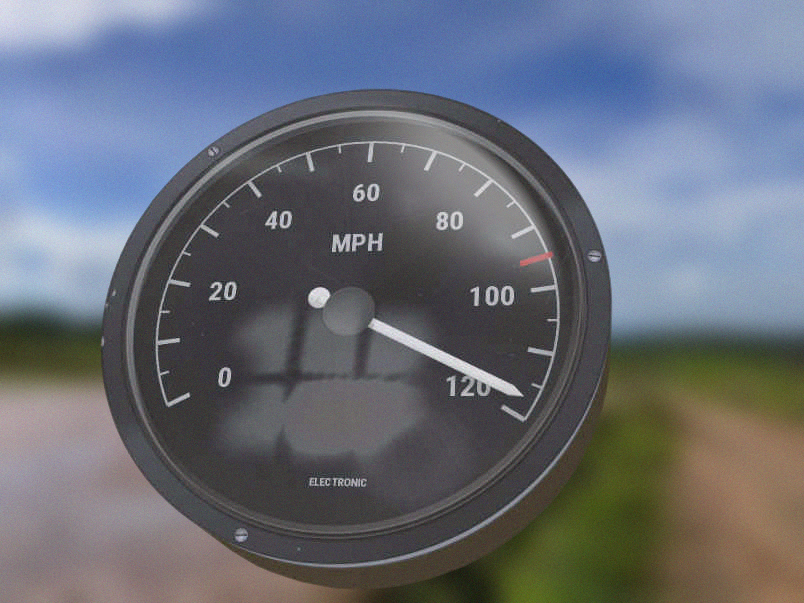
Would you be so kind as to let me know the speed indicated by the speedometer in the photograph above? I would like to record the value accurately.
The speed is 117.5 mph
